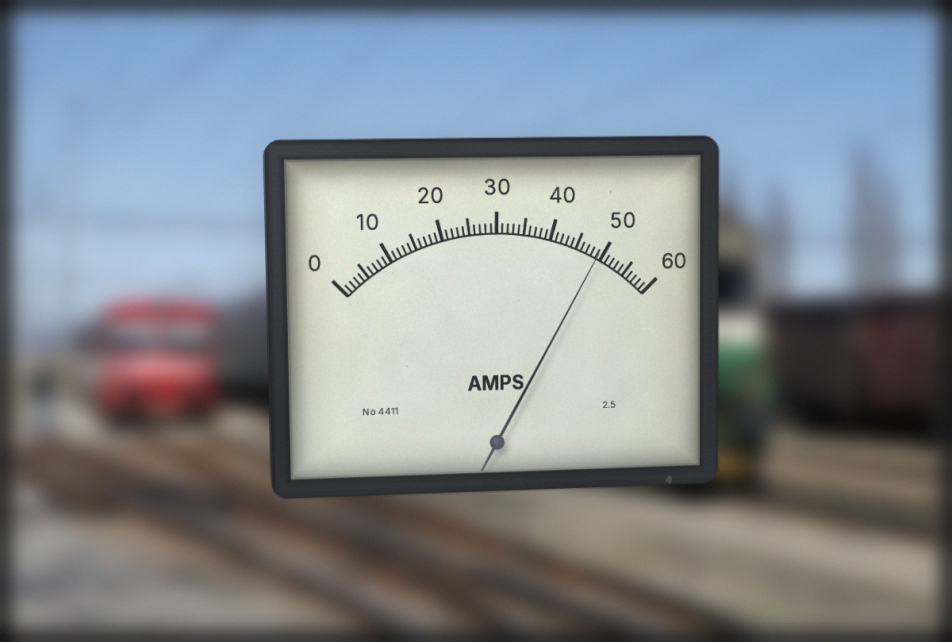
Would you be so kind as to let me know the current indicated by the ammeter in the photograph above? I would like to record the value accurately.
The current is 49 A
